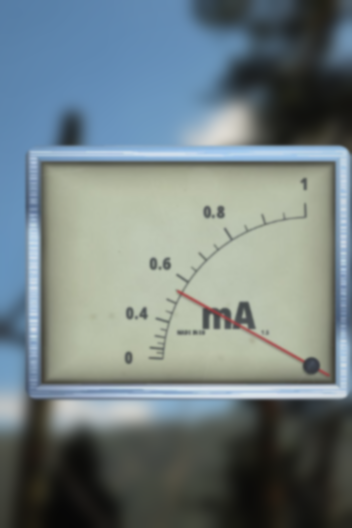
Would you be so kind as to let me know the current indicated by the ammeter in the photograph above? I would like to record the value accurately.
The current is 0.55 mA
